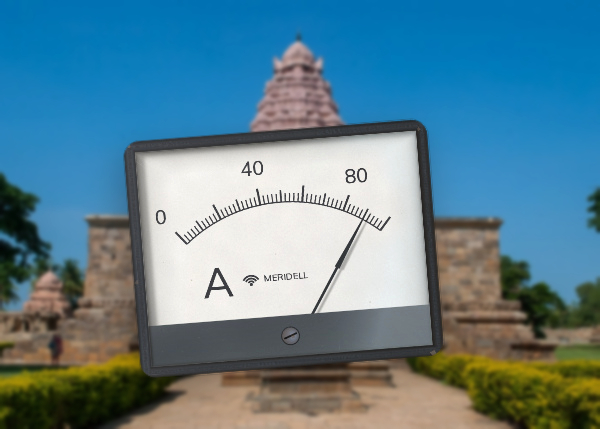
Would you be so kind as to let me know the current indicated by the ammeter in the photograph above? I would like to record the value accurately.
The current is 90 A
